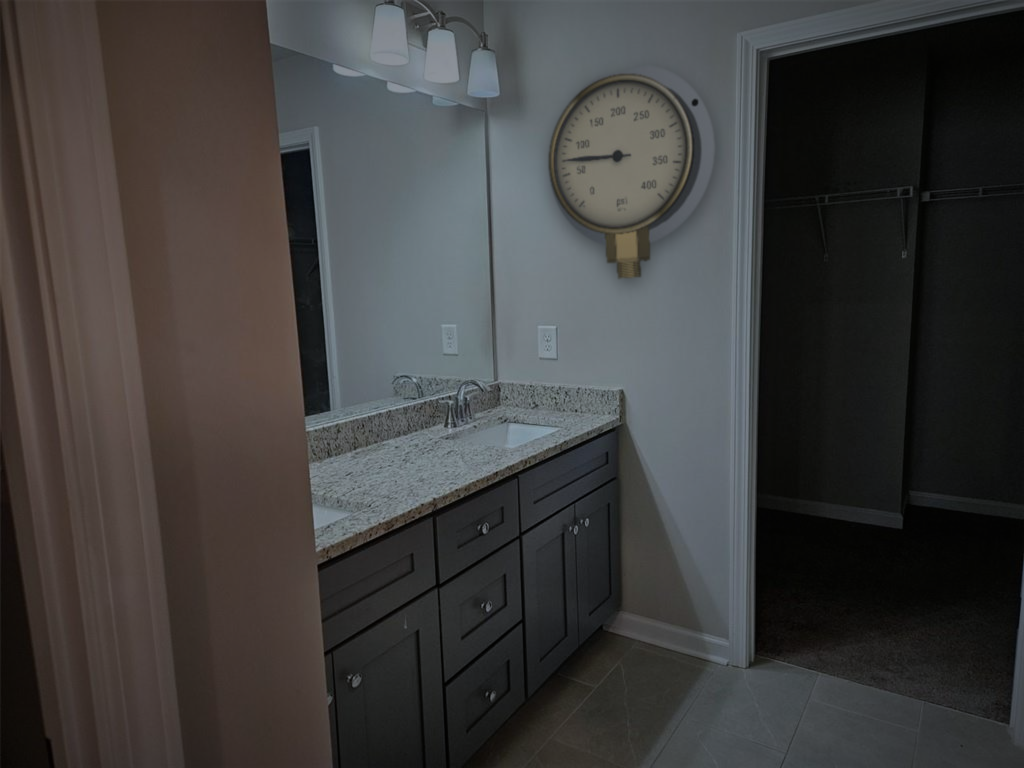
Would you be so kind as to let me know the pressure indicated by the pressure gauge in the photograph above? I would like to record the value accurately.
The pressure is 70 psi
